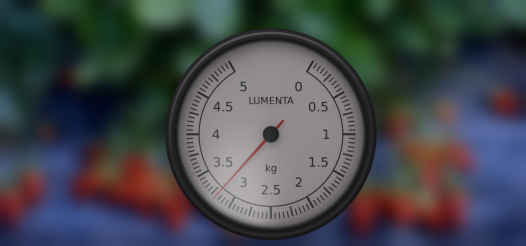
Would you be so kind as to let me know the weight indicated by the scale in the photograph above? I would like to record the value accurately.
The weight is 3.2 kg
